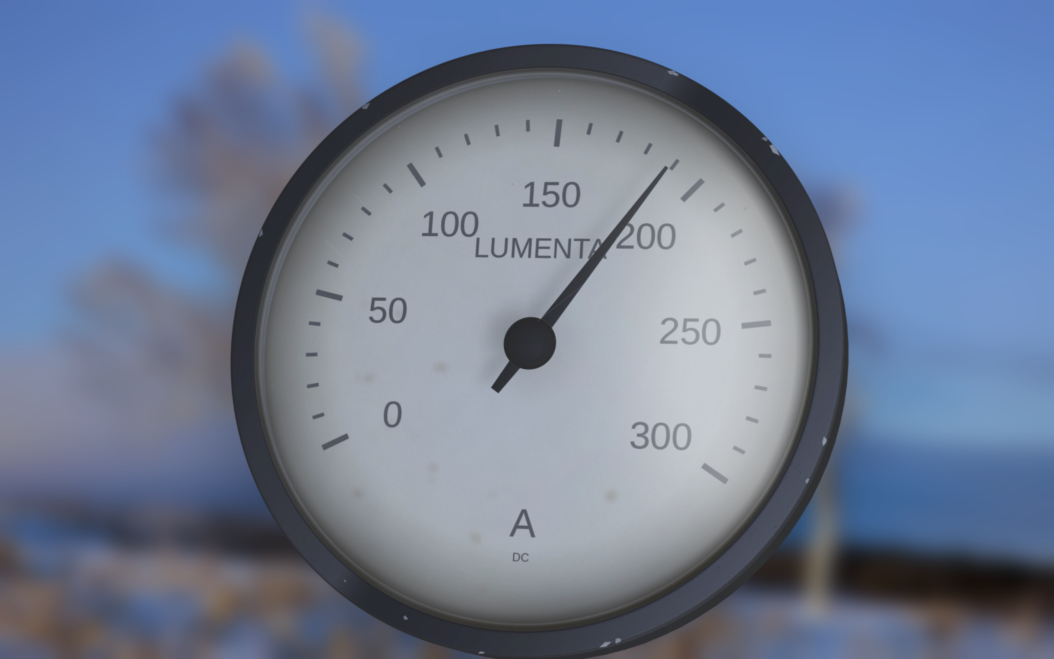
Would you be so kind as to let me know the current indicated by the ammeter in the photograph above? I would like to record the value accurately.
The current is 190 A
